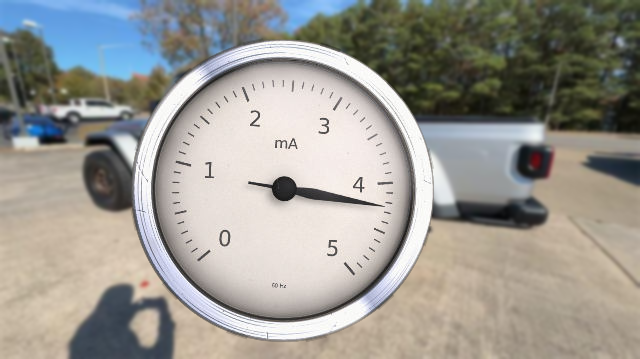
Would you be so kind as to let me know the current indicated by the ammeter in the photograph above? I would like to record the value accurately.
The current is 4.25 mA
